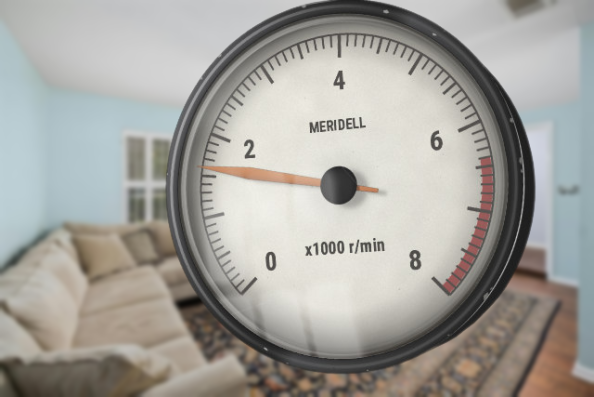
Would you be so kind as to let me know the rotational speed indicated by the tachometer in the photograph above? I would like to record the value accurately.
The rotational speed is 1600 rpm
